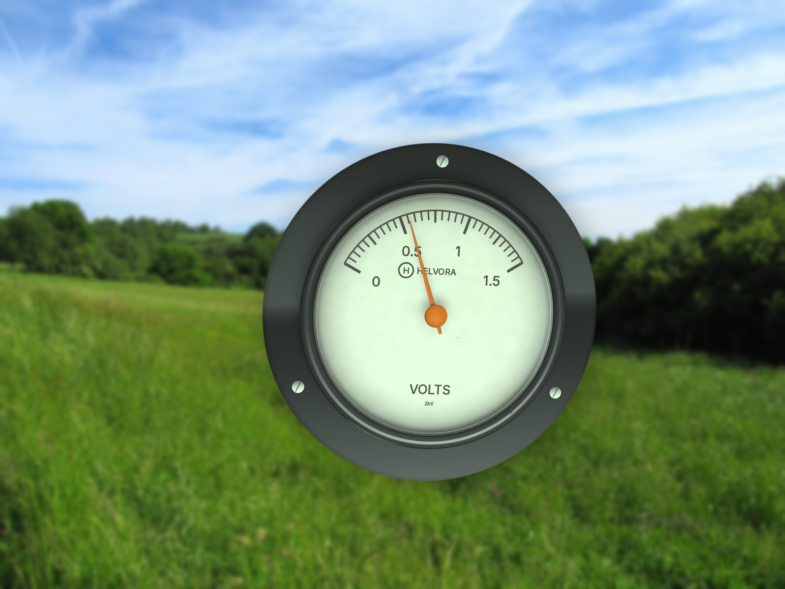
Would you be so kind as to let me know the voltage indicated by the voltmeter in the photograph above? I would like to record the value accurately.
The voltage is 0.55 V
